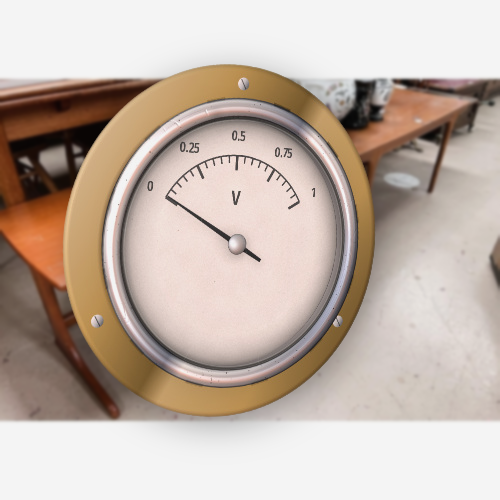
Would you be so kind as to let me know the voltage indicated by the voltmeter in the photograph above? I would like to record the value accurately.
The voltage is 0 V
